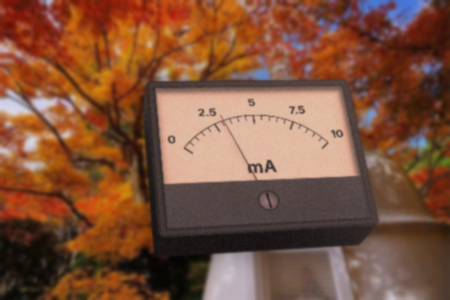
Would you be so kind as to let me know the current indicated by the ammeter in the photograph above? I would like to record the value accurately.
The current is 3 mA
